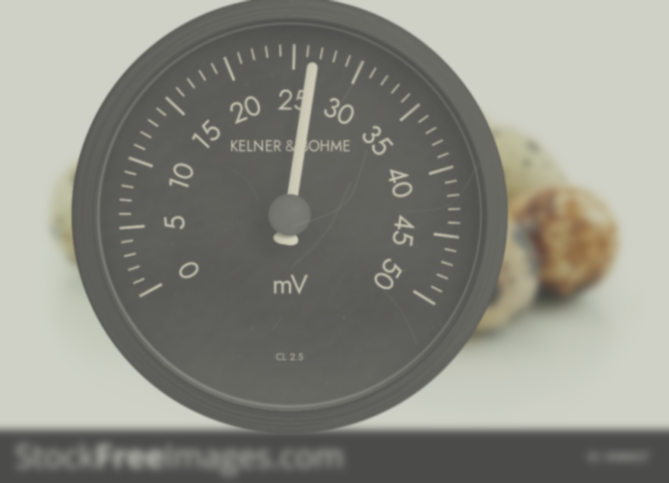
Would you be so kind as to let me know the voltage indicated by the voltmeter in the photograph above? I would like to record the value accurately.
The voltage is 26.5 mV
